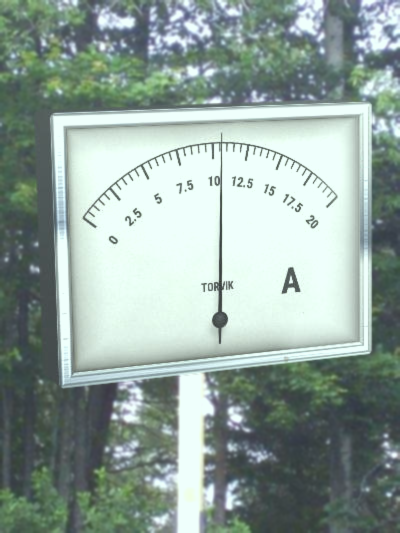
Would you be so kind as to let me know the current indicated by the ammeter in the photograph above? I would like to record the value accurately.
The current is 10.5 A
